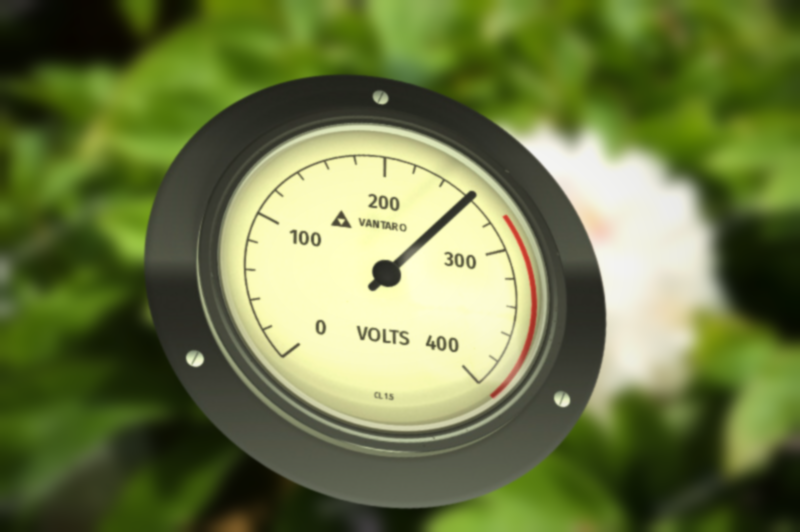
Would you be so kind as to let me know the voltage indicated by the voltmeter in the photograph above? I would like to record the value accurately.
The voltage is 260 V
